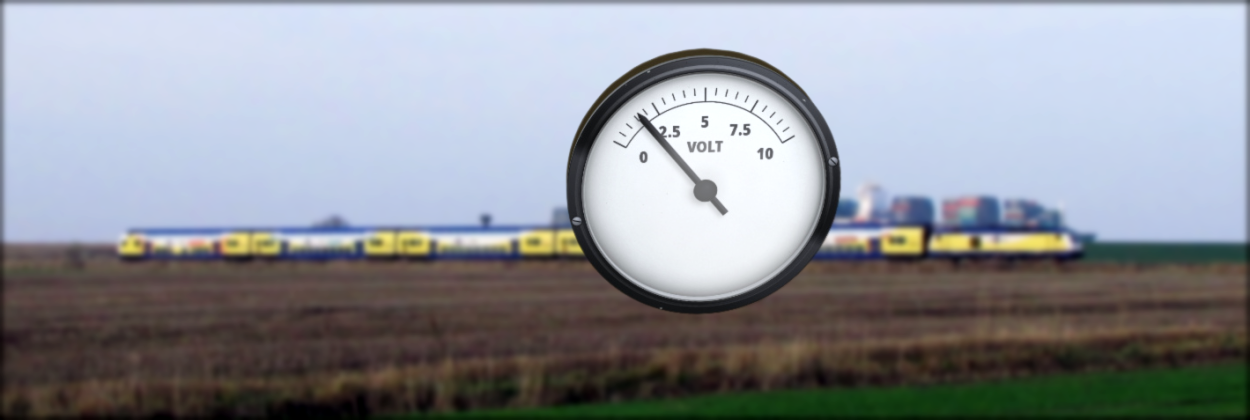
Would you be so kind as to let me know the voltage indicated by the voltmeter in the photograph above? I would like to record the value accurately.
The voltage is 1.75 V
